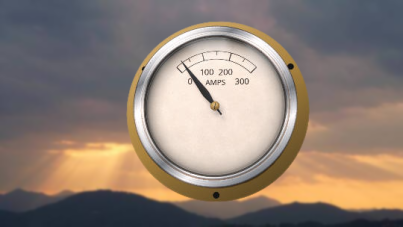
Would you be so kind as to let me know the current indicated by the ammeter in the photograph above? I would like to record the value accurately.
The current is 25 A
